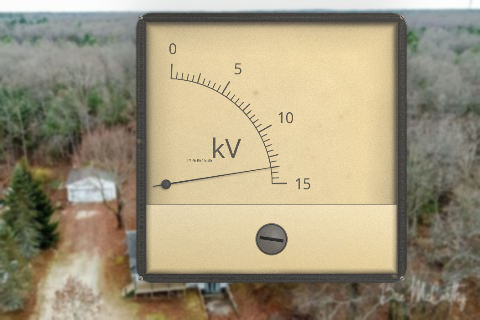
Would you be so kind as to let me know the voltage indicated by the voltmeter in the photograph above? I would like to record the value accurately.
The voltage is 13.5 kV
